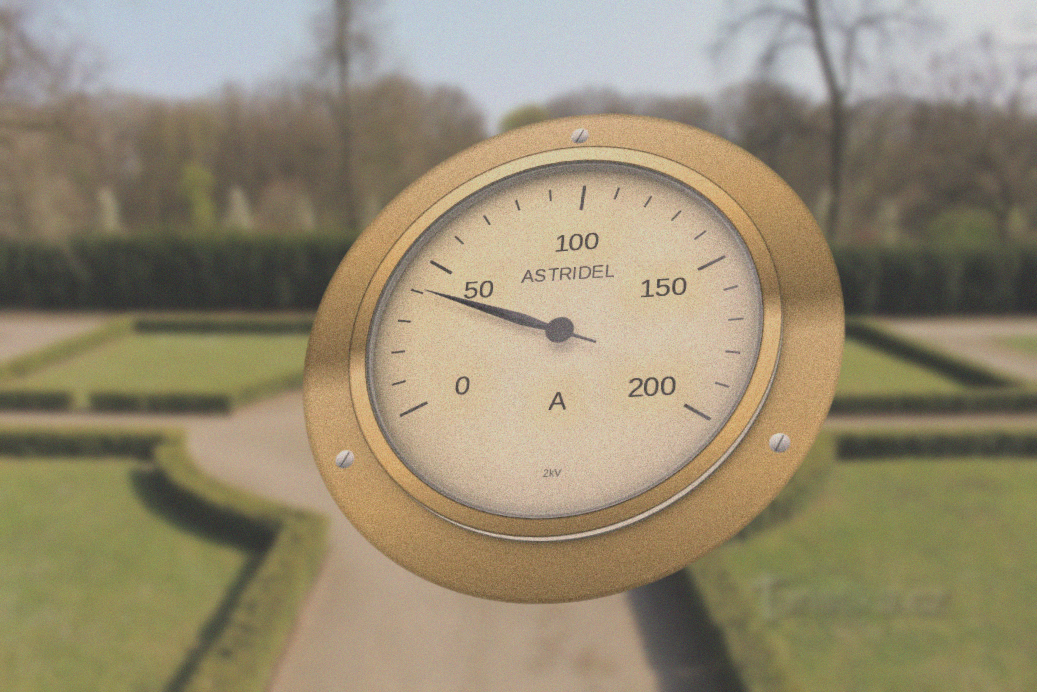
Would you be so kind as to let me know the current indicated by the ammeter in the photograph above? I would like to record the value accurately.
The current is 40 A
